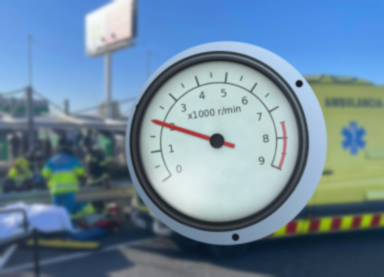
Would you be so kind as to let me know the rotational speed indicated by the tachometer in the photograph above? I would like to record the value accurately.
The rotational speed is 2000 rpm
